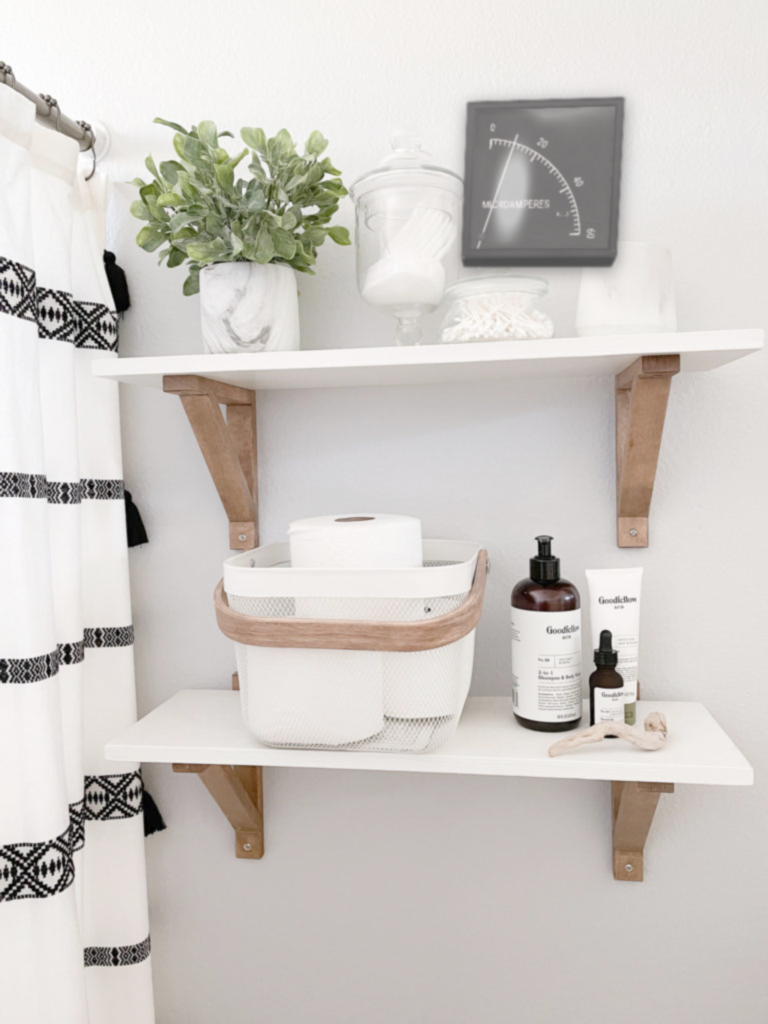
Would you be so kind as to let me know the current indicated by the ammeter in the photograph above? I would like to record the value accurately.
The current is 10 µA
